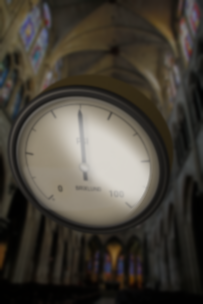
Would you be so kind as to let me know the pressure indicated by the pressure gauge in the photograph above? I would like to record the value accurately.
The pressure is 50 psi
